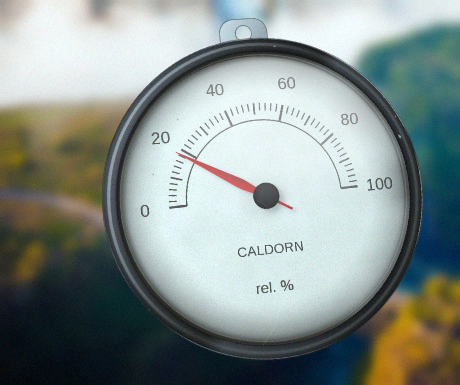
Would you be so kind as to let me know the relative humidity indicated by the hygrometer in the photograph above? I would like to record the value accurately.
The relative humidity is 18 %
